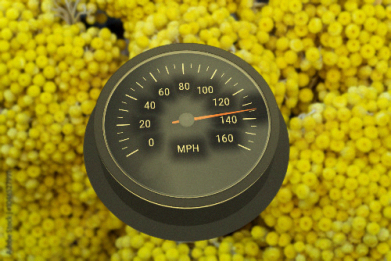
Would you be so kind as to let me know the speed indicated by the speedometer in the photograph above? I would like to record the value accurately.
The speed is 135 mph
